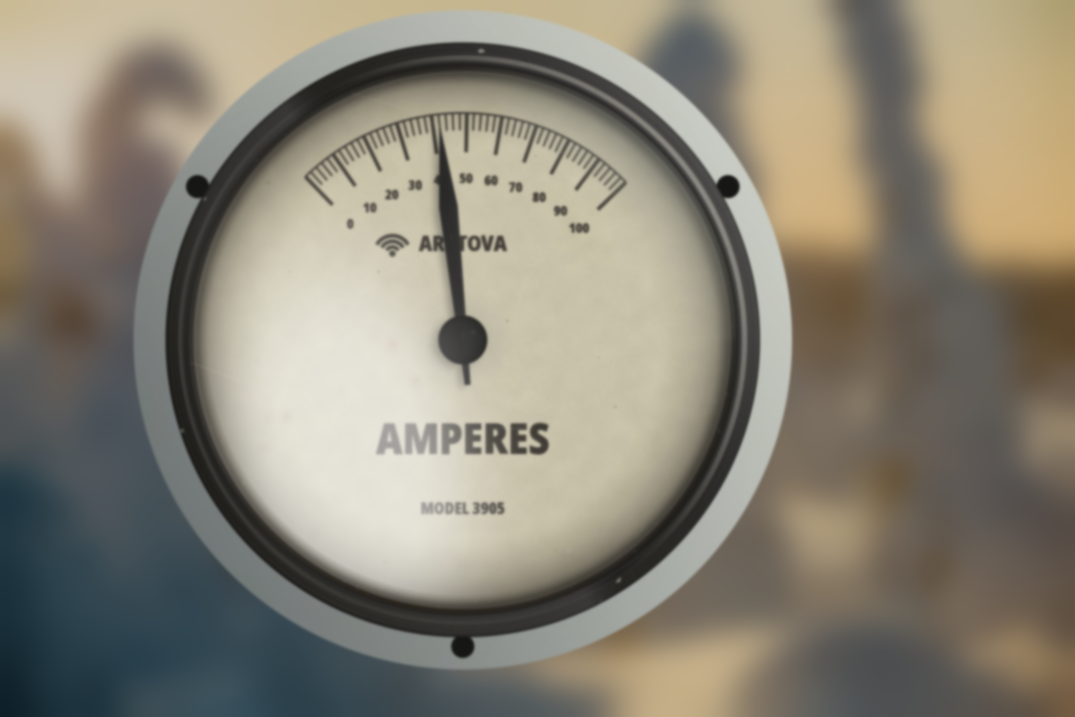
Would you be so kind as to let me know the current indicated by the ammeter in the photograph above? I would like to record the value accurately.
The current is 42 A
